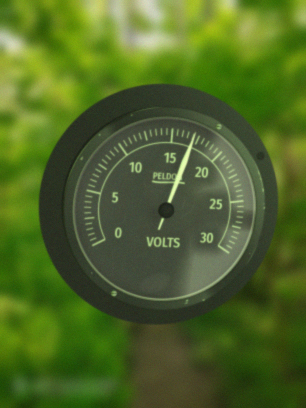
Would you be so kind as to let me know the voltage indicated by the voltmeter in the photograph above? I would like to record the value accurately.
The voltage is 17 V
